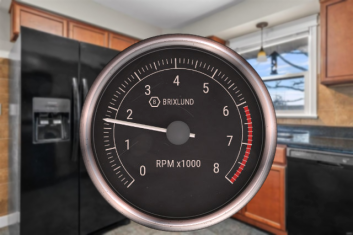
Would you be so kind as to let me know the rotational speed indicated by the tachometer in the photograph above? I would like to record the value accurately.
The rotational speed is 1700 rpm
